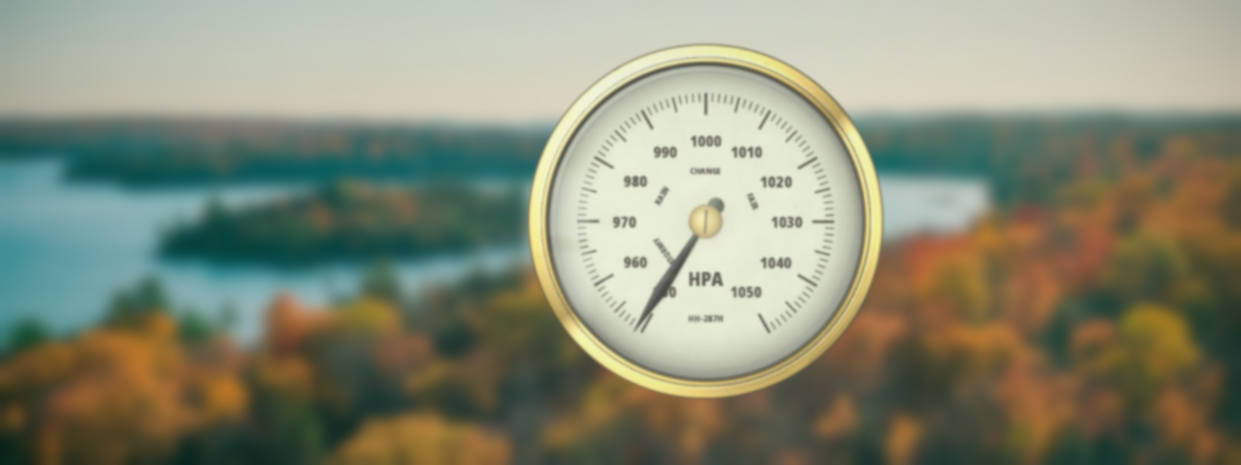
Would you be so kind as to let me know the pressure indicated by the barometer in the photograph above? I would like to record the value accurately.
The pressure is 951 hPa
